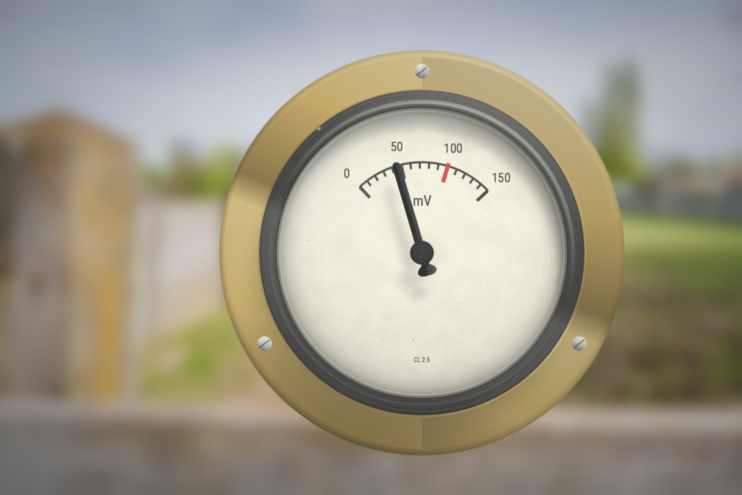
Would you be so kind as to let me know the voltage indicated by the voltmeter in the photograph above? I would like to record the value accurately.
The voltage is 45 mV
